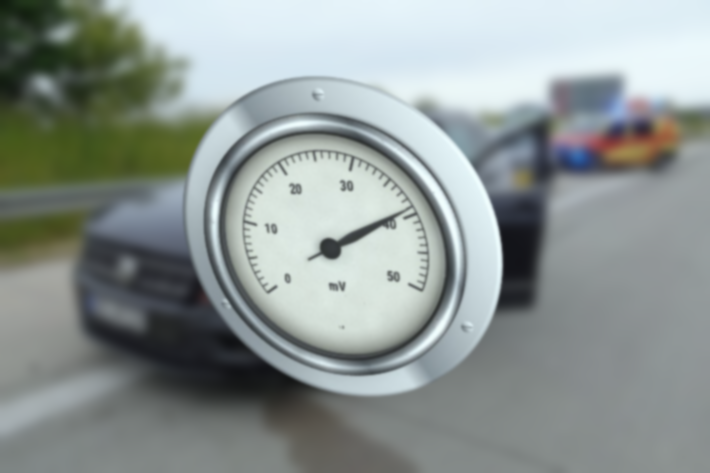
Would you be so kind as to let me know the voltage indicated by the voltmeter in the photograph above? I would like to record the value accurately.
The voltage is 39 mV
